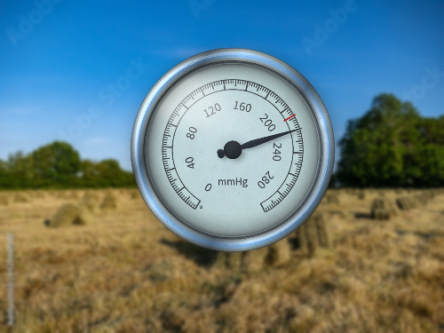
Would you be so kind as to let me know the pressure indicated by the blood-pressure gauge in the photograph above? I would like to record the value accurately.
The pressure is 220 mmHg
